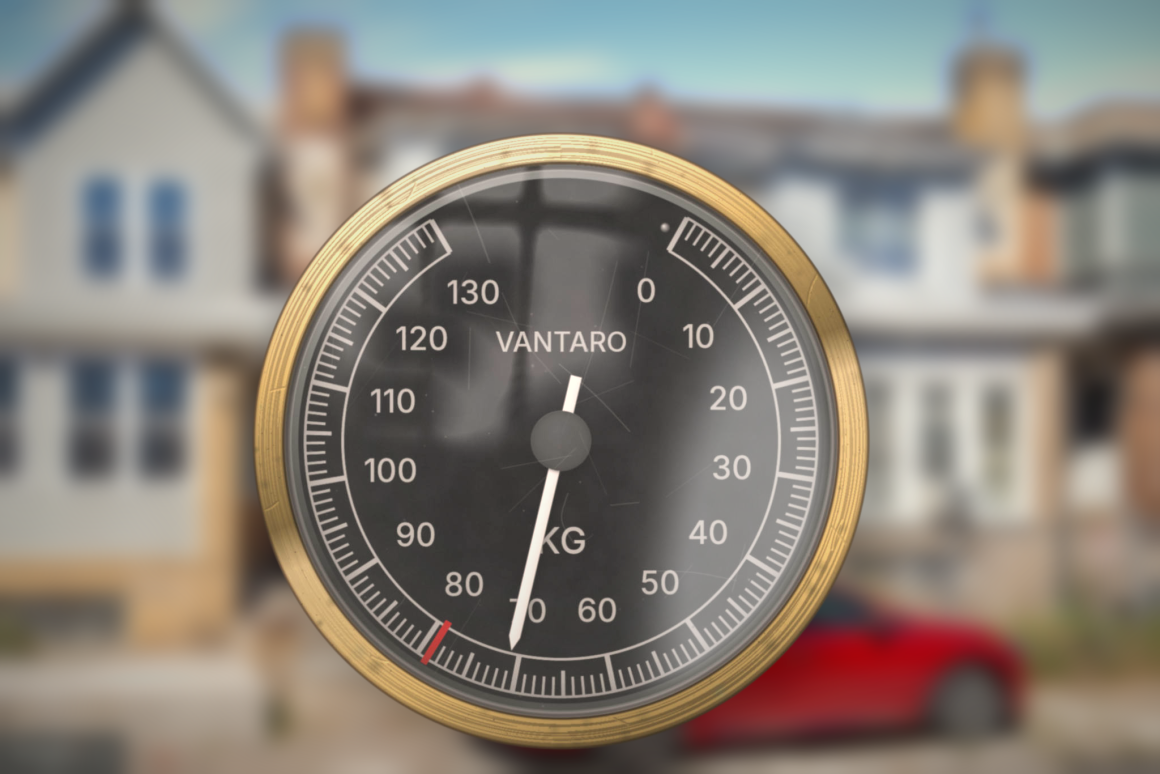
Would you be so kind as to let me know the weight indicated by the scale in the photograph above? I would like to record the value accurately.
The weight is 71 kg
